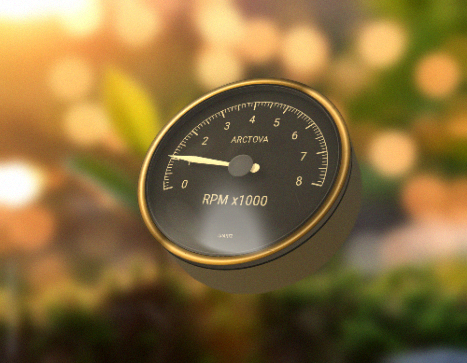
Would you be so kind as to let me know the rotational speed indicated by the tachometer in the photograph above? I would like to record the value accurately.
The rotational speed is 1000 rpm
